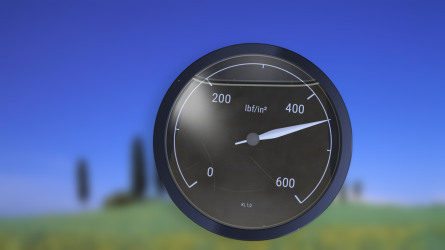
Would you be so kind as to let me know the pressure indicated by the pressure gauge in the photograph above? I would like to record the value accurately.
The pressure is 450 psi
